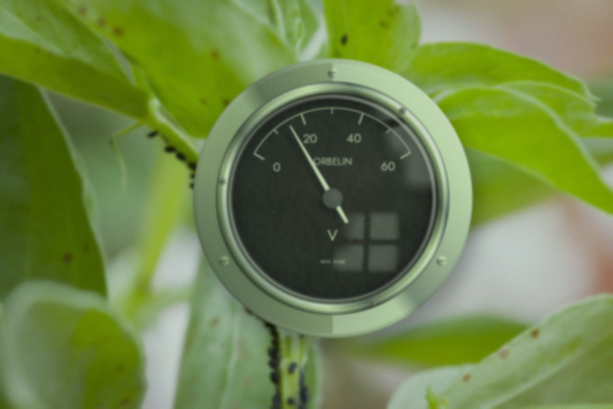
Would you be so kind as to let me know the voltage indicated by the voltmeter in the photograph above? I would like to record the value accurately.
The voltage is 15 V
